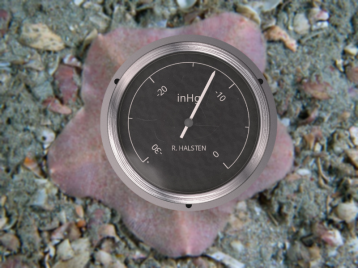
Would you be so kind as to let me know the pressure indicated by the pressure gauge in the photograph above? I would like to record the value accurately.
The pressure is -12.5 inHg
